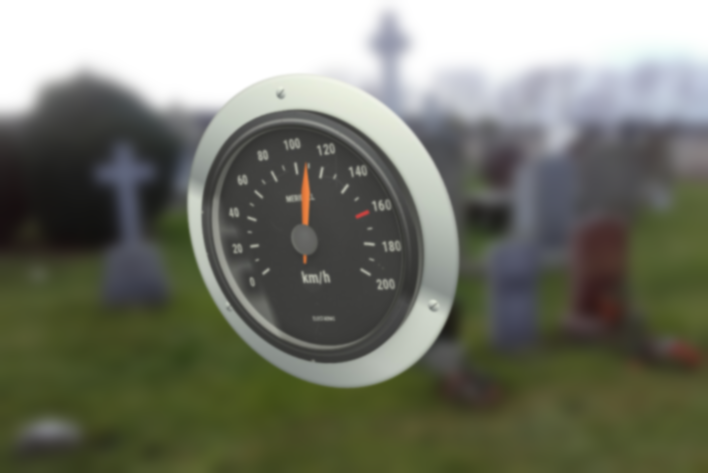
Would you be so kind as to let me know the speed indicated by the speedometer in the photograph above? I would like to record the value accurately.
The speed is 110 km/h
